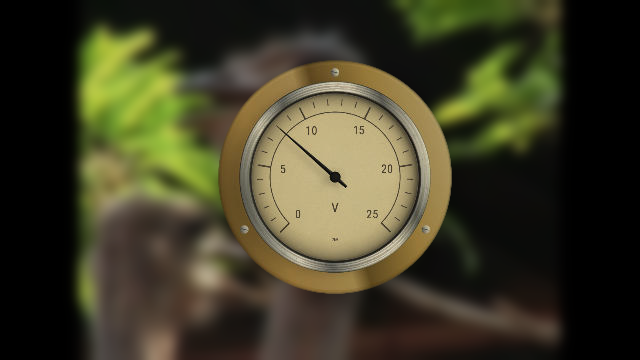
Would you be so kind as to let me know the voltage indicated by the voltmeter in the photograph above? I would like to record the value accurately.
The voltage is 8 V
